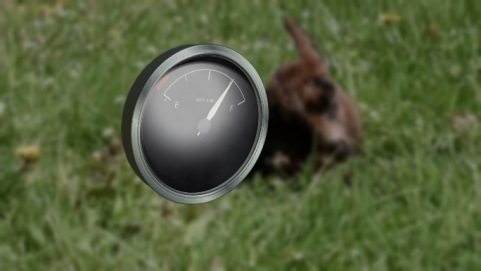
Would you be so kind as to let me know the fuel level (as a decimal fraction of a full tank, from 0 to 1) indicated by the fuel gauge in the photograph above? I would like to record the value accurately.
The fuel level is 0.75
